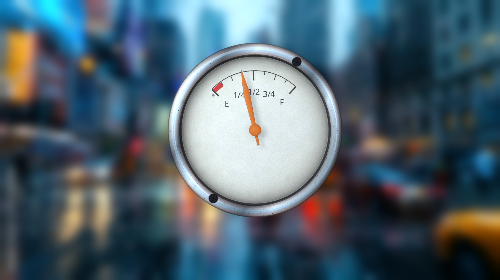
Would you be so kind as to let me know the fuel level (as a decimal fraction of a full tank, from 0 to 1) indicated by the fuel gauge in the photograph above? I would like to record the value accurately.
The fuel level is 0.375
